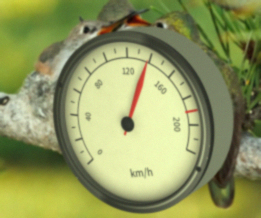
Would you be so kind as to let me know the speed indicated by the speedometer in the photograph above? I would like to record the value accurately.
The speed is 140 km/h
